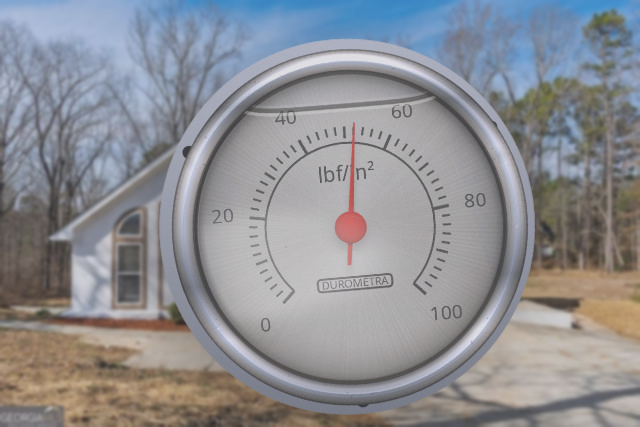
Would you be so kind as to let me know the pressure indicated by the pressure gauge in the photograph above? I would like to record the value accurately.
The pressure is 52 psi
